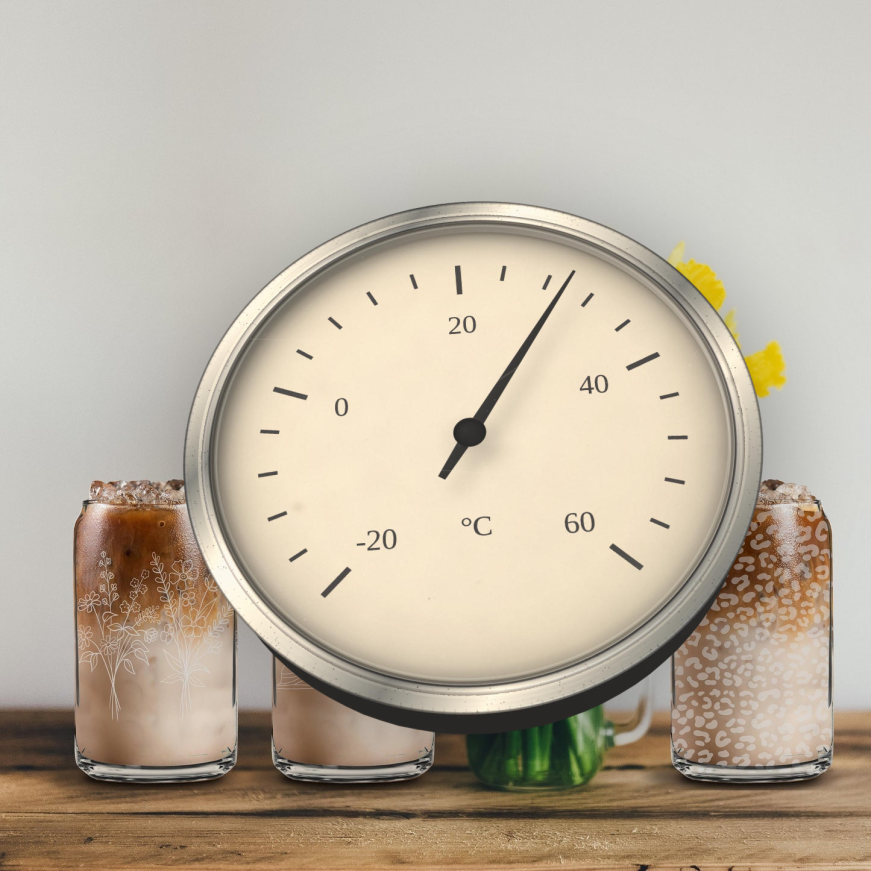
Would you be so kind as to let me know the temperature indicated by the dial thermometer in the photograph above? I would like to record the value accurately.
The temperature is 30 °C
